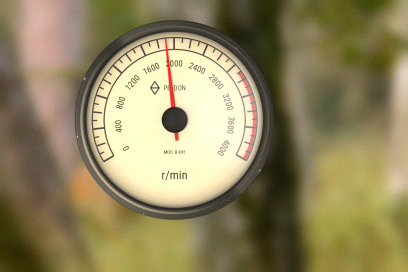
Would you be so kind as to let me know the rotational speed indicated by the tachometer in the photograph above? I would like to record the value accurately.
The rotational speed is 1900 rpm
